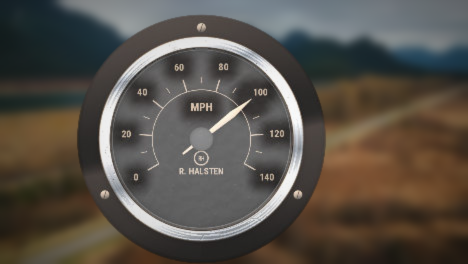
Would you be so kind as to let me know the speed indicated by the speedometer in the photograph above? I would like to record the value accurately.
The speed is 100 mph
